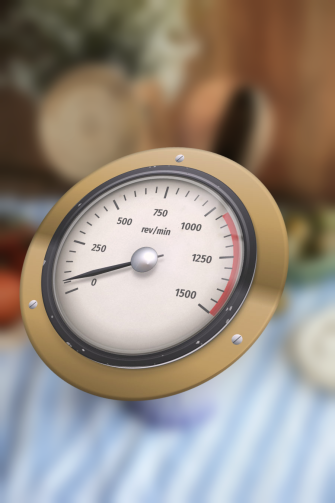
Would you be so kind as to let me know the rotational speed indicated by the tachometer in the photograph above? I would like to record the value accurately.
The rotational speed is 50 rpm
